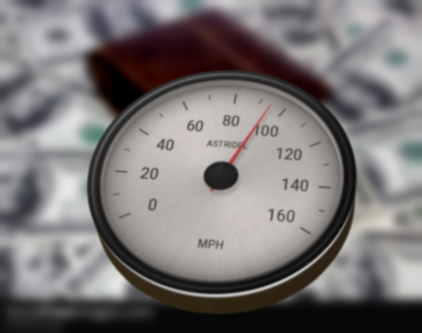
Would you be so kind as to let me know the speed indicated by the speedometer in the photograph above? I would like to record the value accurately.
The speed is 95 mph
